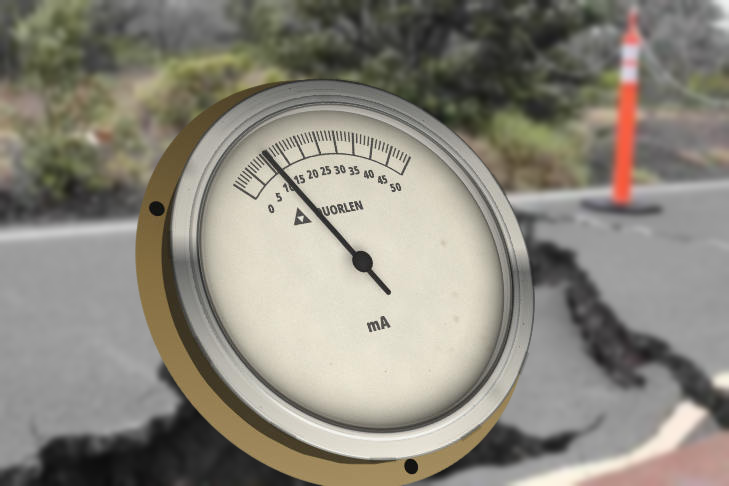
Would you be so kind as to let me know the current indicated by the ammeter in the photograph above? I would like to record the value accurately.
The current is 10 mA
